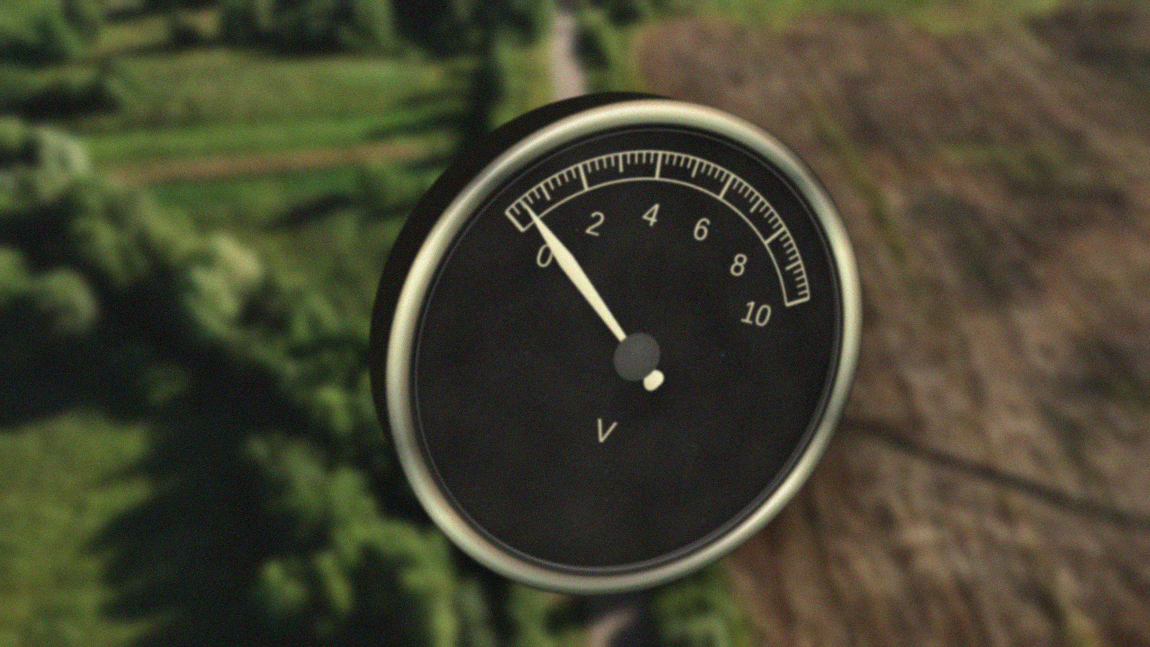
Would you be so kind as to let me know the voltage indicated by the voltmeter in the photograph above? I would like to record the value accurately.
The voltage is 0.4 V
